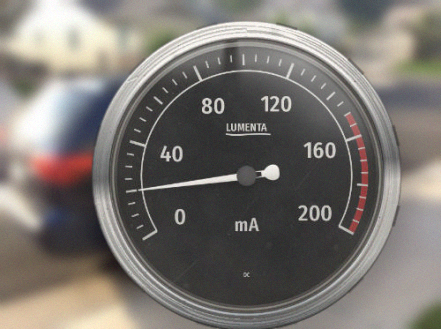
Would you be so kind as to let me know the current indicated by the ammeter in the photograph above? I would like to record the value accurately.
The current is 20 mA
